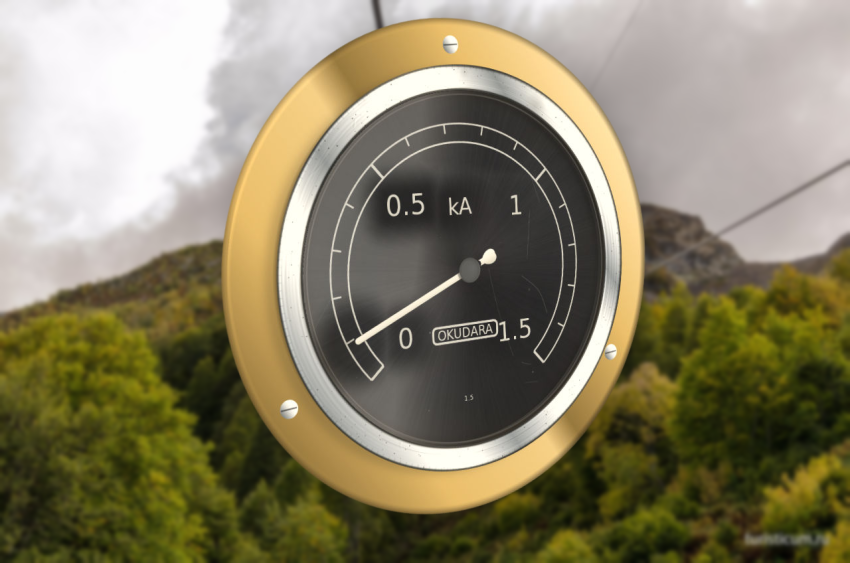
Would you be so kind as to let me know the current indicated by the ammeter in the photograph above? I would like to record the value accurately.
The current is 0.1 kA
